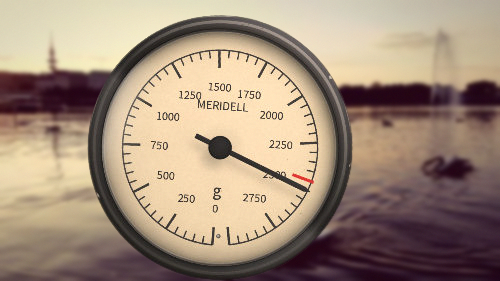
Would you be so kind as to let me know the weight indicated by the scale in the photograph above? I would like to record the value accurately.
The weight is 2500 g
